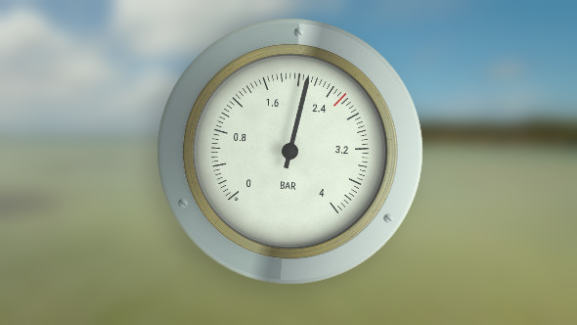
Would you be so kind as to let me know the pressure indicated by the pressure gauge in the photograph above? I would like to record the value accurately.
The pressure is 2.1 bar
